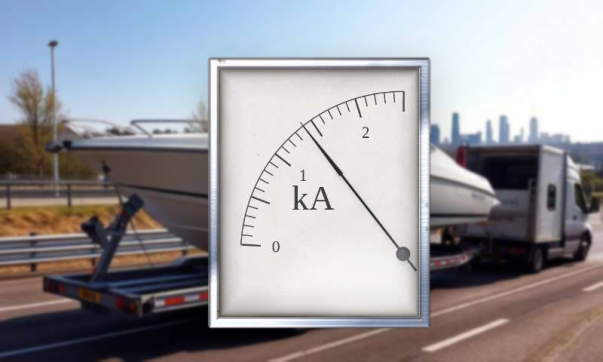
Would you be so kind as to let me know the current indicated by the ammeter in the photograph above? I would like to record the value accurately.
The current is 1.4 kA
